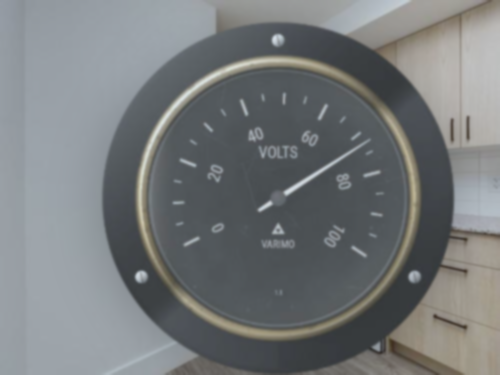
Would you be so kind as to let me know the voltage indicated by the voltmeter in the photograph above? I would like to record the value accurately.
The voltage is 72.5 V
